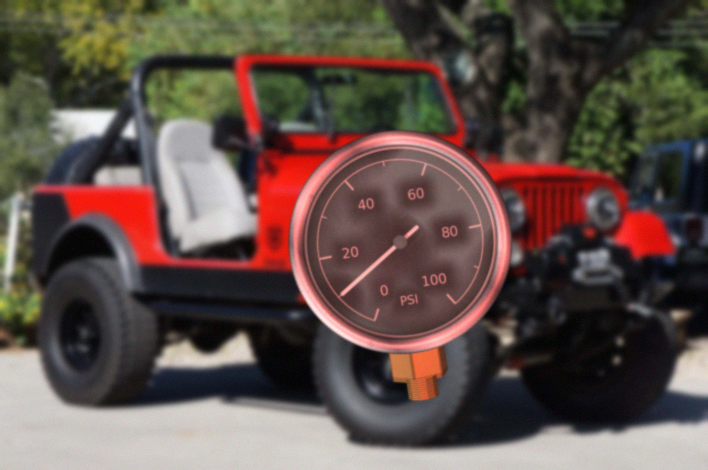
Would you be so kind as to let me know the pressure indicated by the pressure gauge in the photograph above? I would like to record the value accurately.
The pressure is 10 psi
